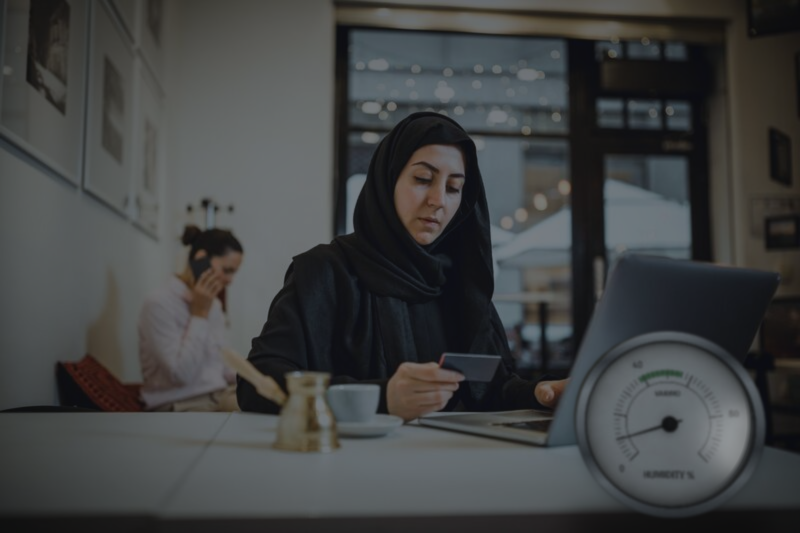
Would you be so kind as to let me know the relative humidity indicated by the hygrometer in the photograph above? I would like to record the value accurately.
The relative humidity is 10 %
